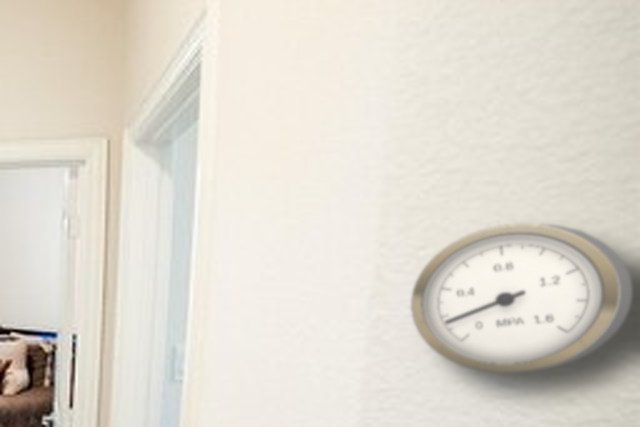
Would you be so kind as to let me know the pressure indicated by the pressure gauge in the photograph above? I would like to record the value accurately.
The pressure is 0.15 MPa
